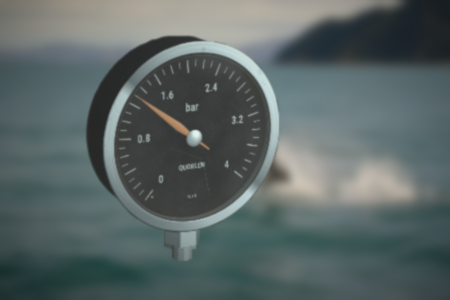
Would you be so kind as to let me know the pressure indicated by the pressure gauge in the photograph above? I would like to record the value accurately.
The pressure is 1.3 bar
